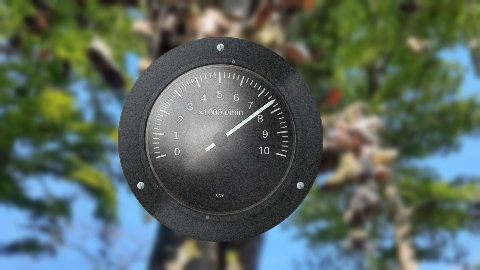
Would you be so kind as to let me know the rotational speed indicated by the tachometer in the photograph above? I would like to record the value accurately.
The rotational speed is 7600 rpm
